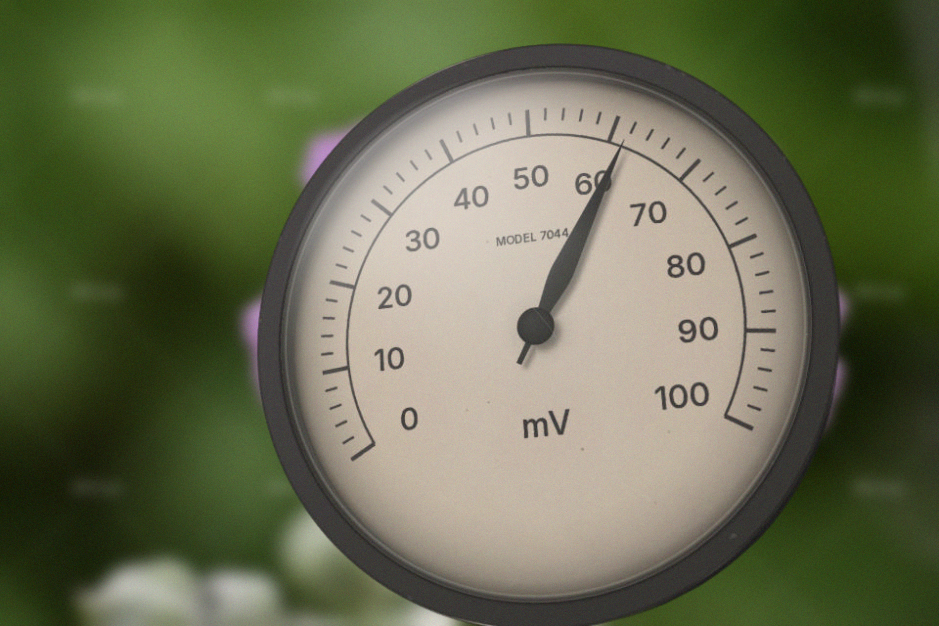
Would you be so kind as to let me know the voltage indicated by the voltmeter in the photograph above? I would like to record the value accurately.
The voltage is 62 mV
